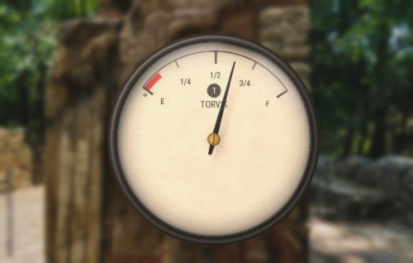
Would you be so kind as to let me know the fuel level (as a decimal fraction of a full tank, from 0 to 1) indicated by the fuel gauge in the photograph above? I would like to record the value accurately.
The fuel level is 0.625
